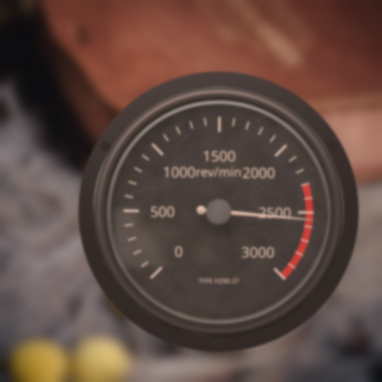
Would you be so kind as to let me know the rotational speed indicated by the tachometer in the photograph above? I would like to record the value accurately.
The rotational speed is 2550 rpm
